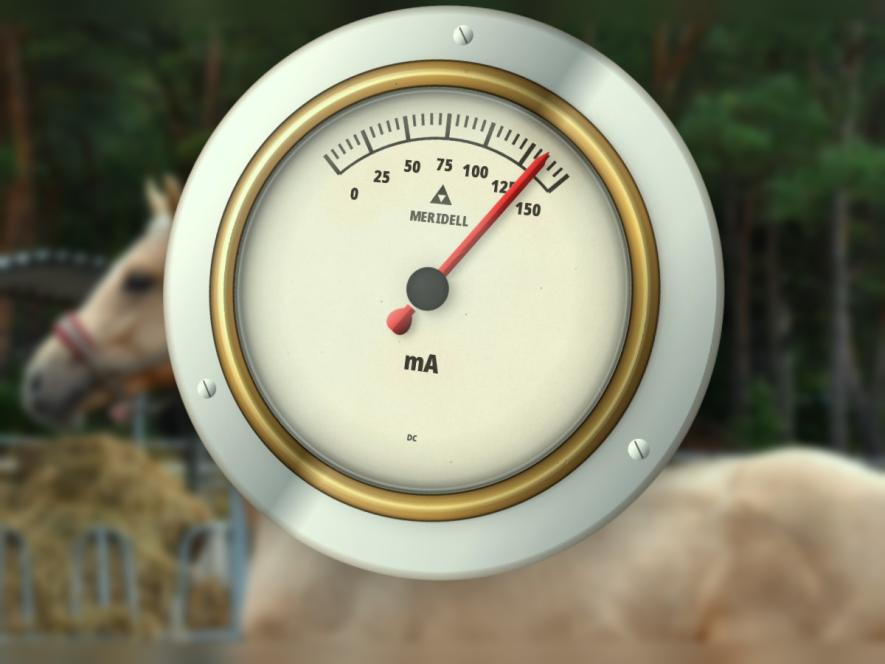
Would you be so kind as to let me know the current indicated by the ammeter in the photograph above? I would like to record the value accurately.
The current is 135 mA
